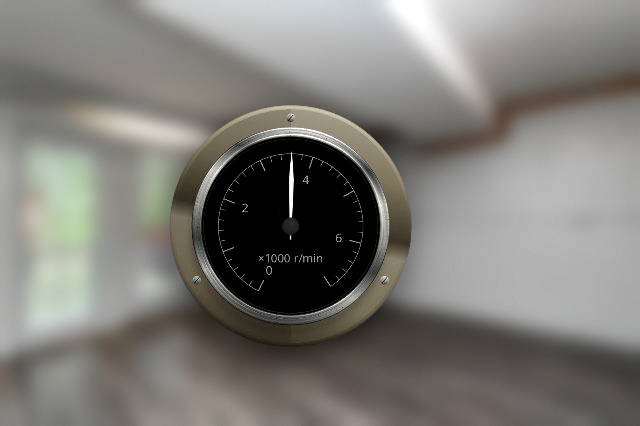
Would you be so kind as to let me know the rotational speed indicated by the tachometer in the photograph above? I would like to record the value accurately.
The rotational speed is 3600 rpm
